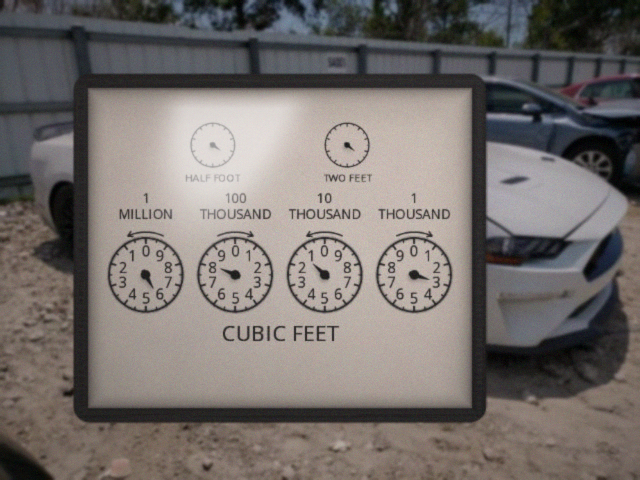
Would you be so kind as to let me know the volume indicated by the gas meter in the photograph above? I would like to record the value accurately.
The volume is 581300 ft³
